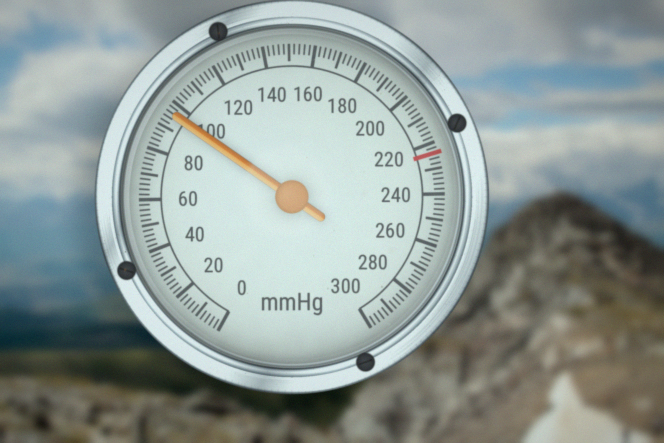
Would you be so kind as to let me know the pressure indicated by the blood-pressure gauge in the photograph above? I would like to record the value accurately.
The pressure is 96 mmHg
